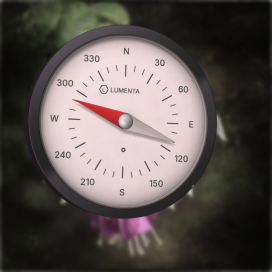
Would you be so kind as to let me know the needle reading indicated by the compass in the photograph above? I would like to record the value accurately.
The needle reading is 290 °
